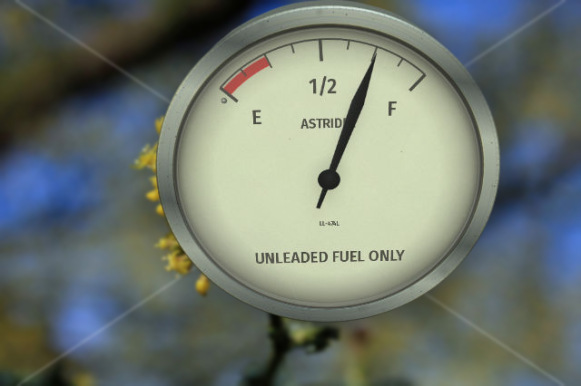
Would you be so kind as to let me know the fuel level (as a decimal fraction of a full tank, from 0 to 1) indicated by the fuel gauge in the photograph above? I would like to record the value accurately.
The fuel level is 0.75
